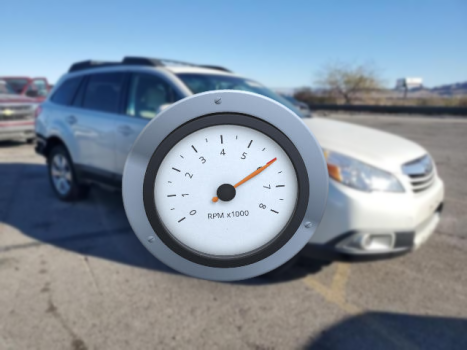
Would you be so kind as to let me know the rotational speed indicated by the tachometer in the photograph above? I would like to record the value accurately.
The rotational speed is 6000 rpm
